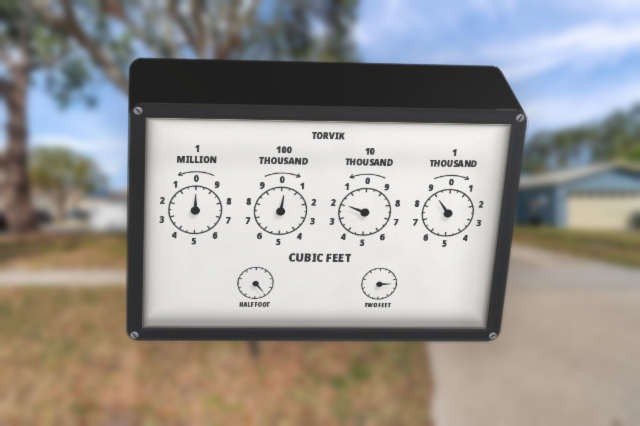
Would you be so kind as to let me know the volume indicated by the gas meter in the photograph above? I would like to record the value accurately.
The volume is 1900 ft³
